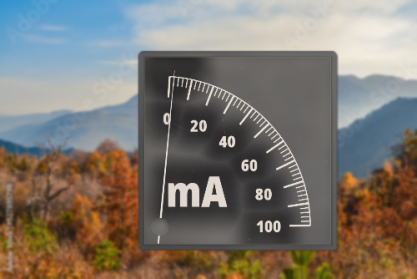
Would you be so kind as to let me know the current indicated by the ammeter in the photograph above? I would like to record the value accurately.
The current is 2 mA
